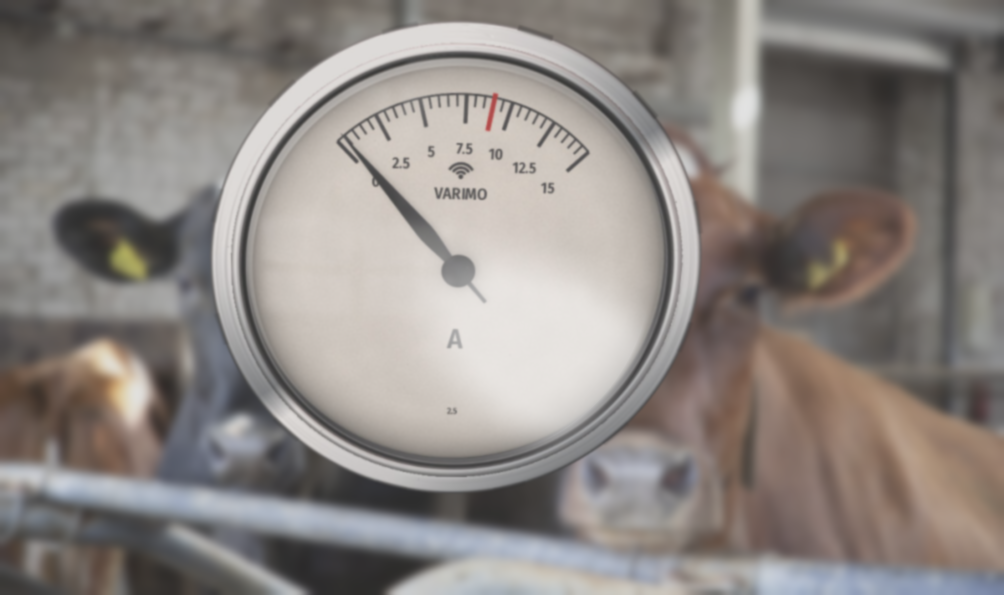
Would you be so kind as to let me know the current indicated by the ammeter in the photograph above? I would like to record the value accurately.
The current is 0.5 A
